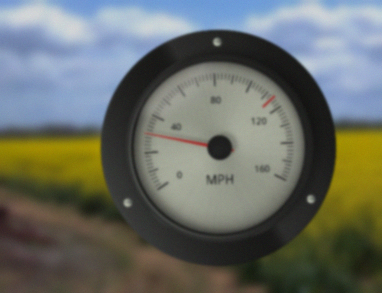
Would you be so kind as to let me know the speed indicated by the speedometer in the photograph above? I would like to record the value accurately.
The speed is 30 mph
